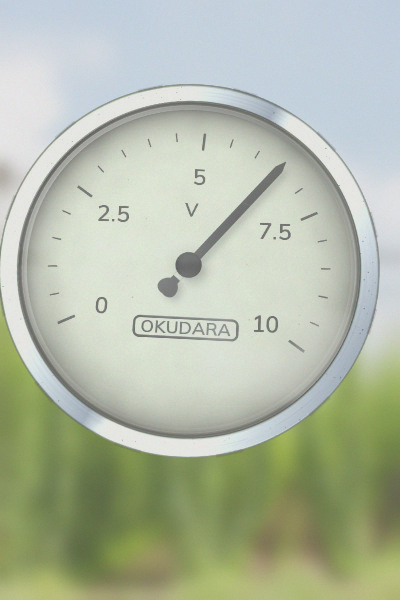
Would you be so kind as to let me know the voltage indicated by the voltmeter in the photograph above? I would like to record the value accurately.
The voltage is 6.5 V
